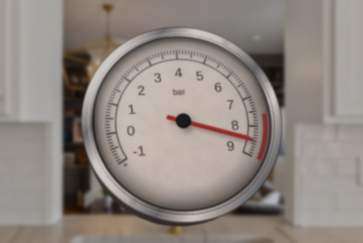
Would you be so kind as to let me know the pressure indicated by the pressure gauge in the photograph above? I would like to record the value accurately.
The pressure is 8.5 bar
